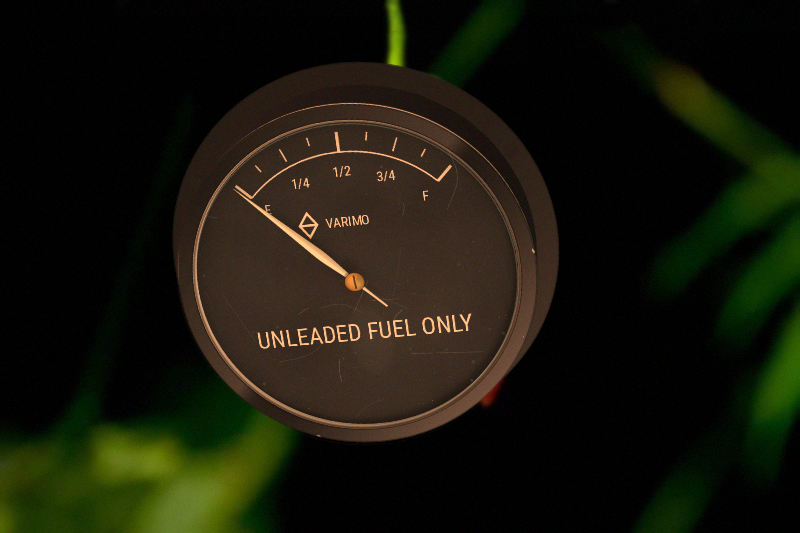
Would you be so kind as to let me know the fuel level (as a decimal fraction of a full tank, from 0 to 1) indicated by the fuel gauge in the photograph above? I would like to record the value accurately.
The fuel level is 0
